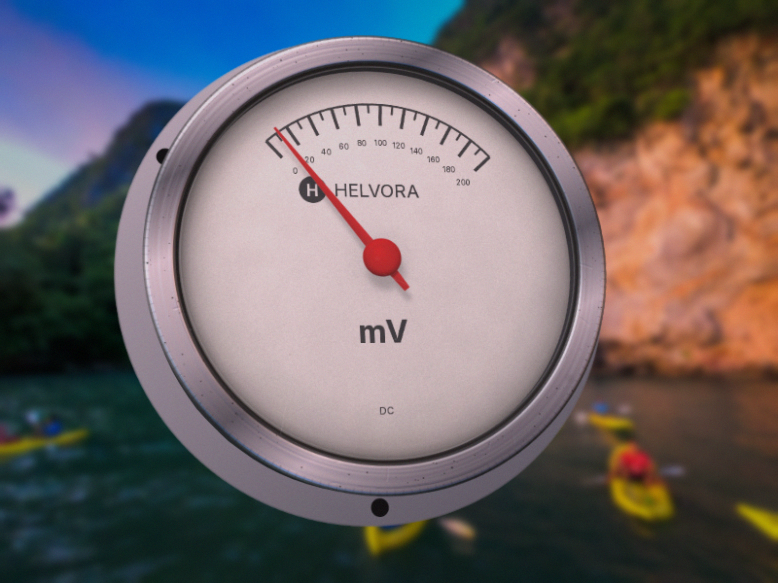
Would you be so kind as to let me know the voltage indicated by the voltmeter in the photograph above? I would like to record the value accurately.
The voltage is 10 mV
